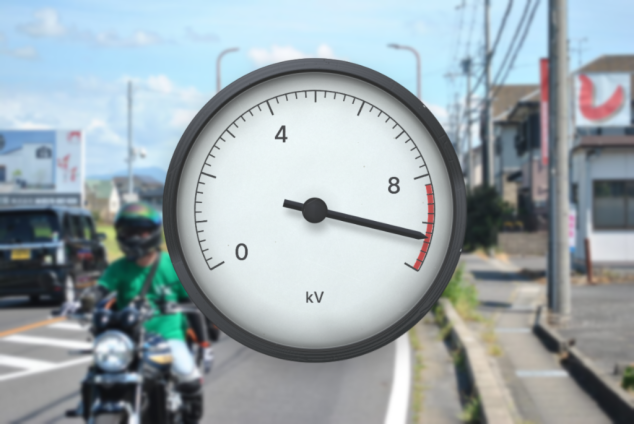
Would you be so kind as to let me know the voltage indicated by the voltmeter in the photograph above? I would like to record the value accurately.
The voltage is 9.3 kV
